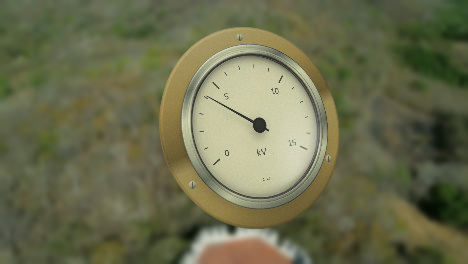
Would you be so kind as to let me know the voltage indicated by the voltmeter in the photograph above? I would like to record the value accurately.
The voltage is 4 kV
